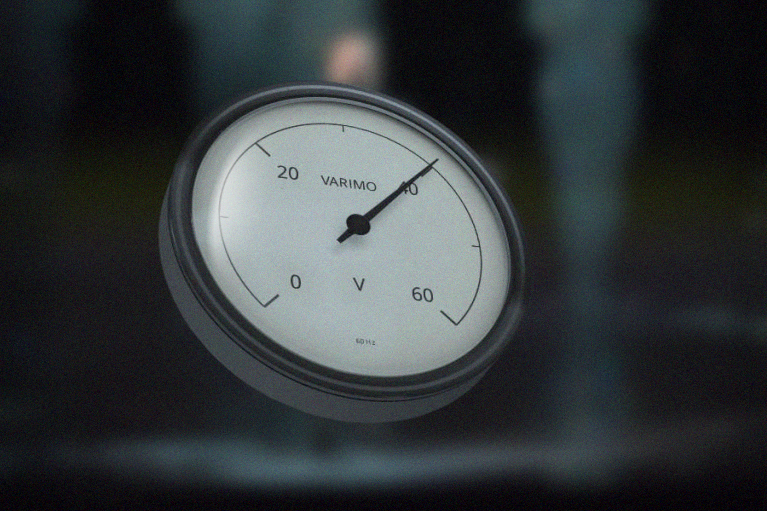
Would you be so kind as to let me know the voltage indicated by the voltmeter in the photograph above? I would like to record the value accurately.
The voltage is 40 V
